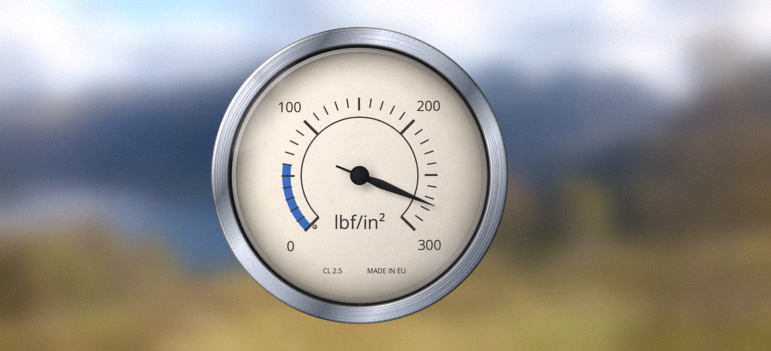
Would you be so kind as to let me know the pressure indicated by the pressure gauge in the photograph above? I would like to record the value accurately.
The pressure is 275 psi
